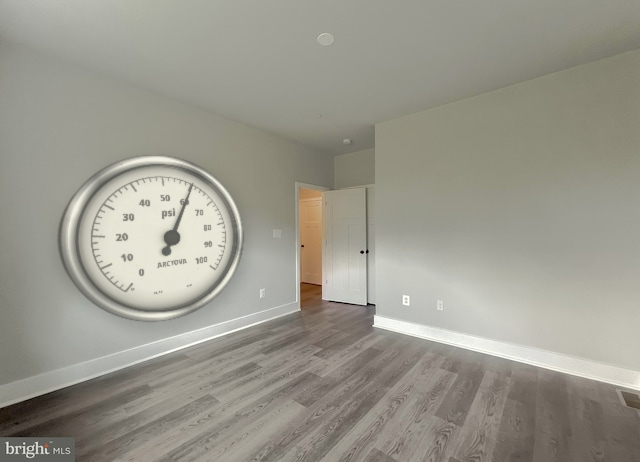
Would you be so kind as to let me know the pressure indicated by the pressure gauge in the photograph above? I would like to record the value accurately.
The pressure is 60 psi
